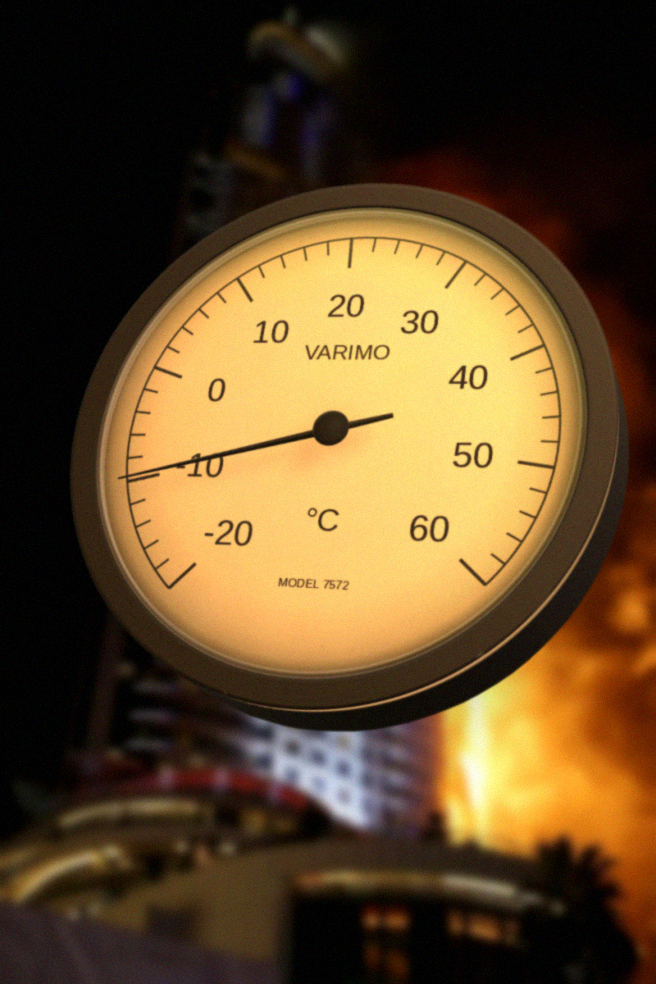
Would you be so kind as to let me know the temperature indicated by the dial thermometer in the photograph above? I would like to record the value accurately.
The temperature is -10 °C
